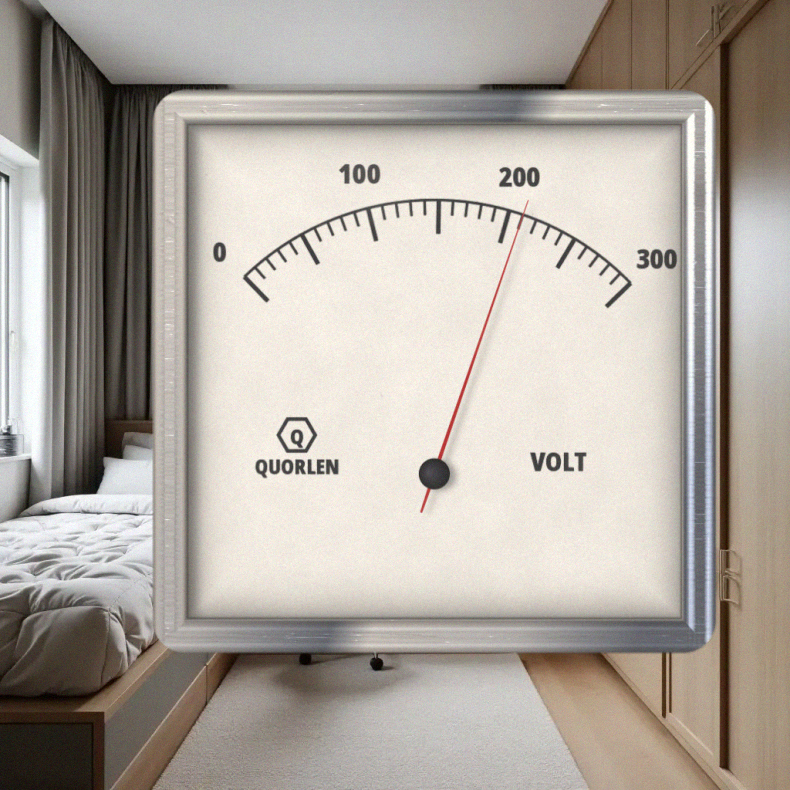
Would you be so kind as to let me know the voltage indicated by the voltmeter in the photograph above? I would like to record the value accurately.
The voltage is 210 V
